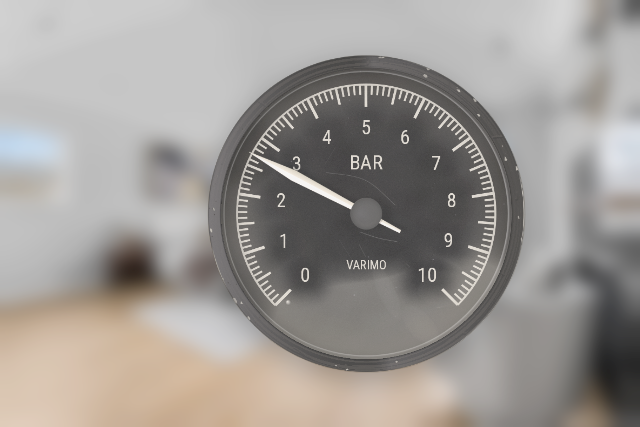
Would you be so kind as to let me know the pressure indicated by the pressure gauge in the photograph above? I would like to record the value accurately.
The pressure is 2.7 bar
